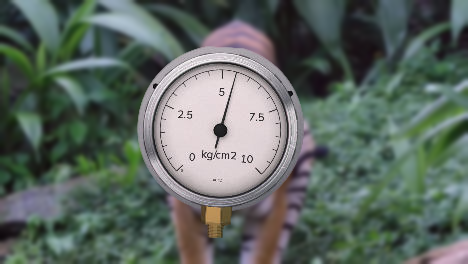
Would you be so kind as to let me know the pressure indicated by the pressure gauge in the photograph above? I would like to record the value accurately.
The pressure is 5.5 kg/cm²
